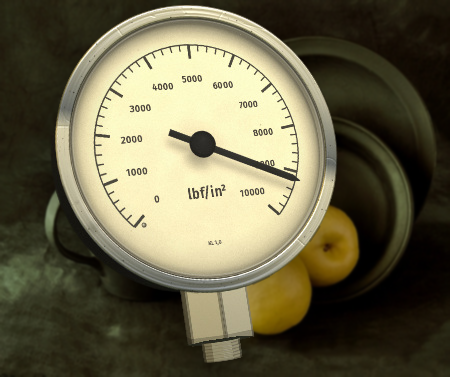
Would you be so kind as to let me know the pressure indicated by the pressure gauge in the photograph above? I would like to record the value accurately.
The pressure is 9200 psi
